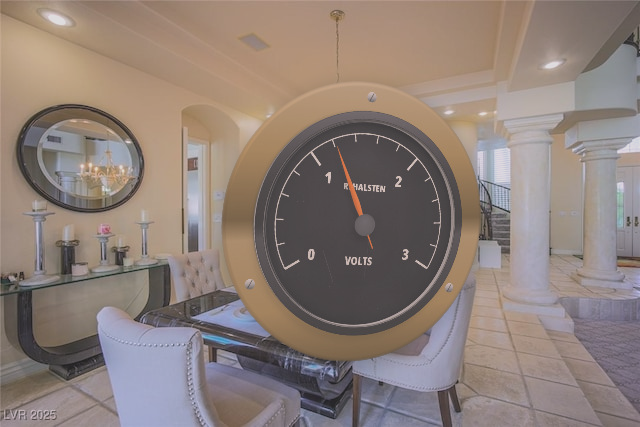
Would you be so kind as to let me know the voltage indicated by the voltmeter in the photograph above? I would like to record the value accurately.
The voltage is 1.2 V
